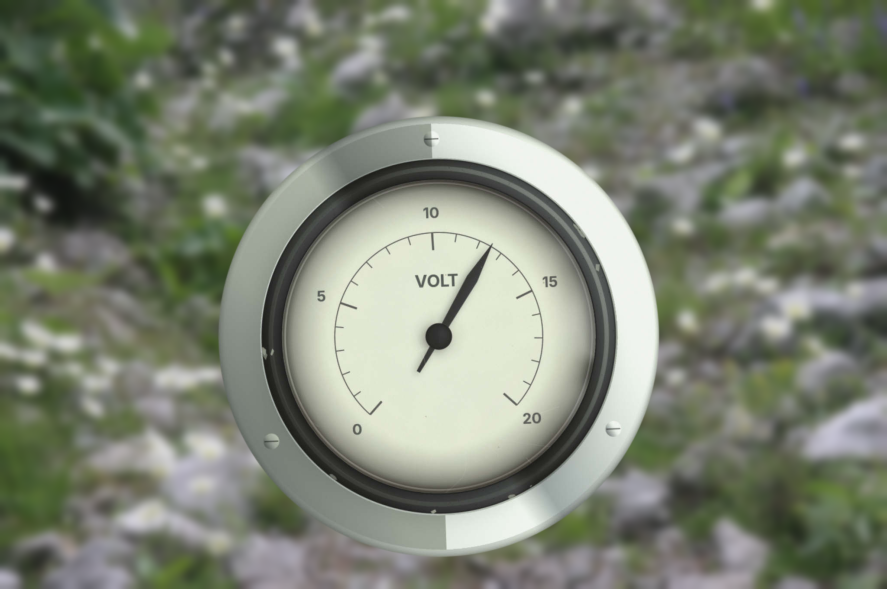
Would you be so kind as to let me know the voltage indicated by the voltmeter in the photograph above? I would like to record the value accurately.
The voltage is 12.5 V
